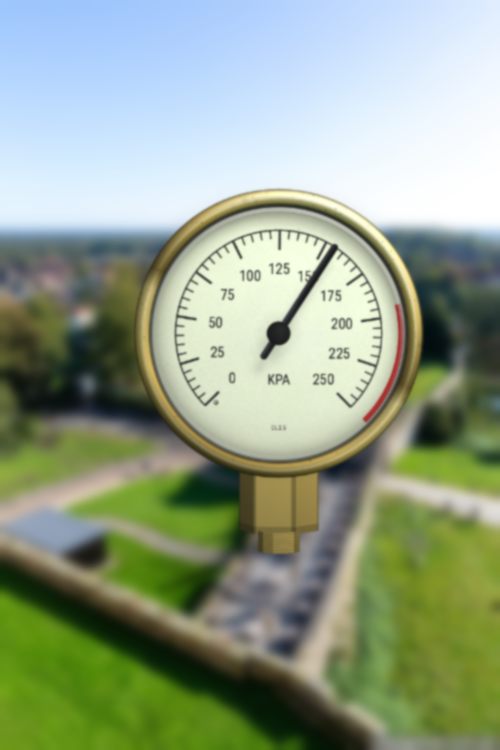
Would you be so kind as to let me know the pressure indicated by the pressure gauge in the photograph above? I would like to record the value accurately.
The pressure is 155 kPa
